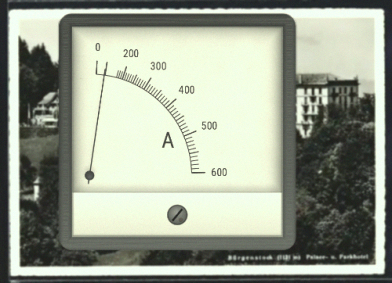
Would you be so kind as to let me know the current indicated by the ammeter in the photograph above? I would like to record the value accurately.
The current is 100 A
